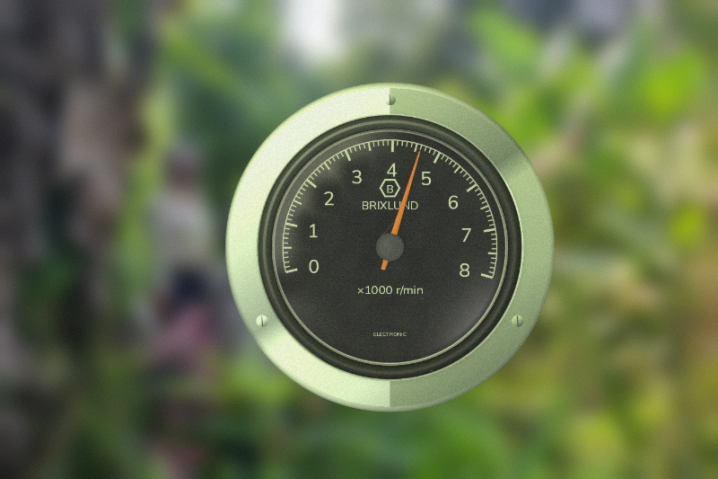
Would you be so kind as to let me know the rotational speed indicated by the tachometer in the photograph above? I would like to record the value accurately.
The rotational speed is 4600 rpm
